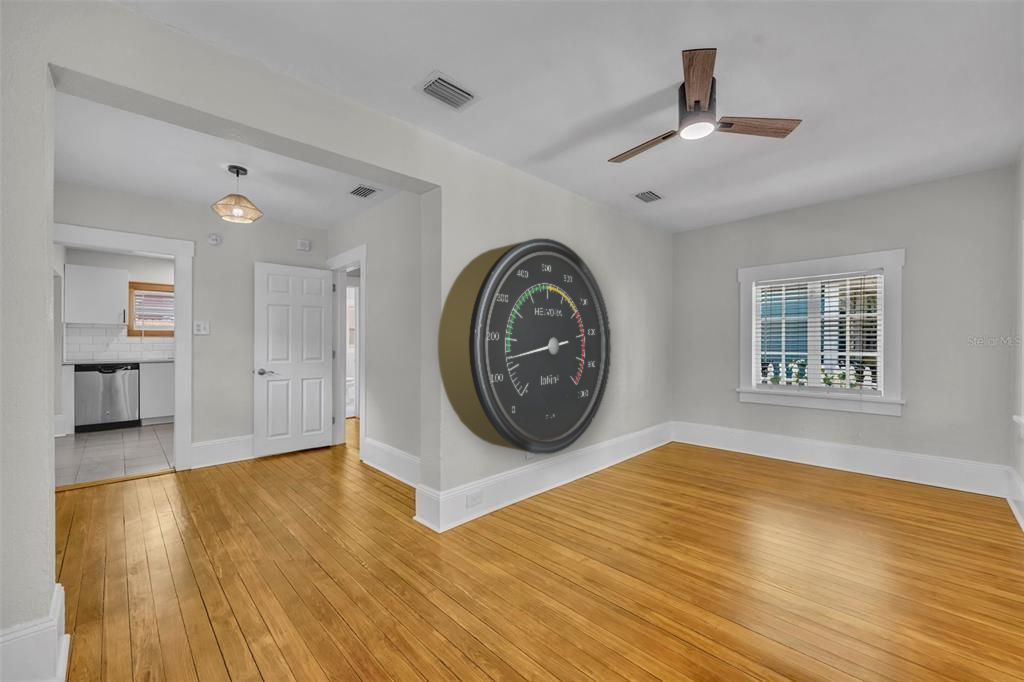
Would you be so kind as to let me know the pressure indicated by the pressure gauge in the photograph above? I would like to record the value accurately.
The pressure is 140 psi
